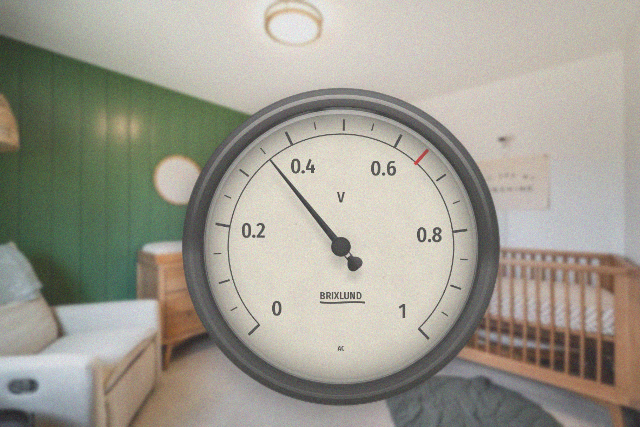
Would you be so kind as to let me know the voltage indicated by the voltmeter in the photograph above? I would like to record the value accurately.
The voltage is 0.35 V
